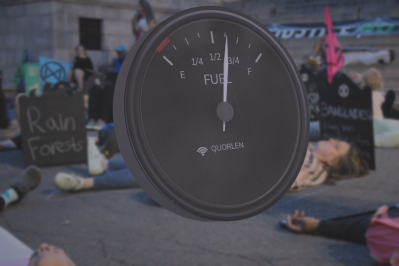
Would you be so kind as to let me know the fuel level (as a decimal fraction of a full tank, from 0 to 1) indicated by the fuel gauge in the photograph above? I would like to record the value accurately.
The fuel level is 0.625
